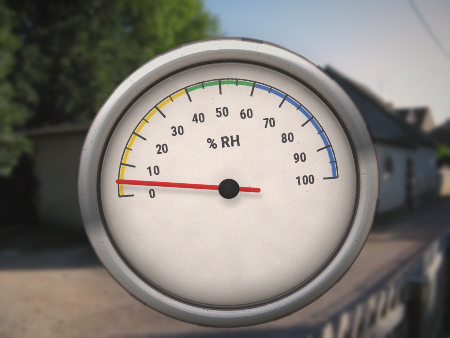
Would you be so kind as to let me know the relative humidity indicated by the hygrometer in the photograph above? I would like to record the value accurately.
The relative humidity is 5 %
